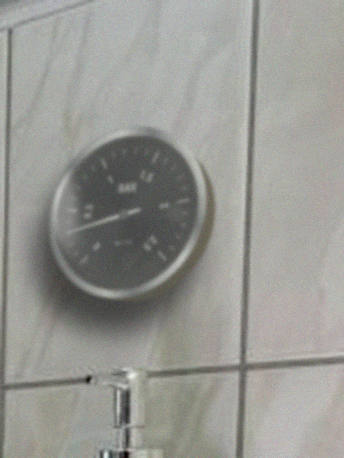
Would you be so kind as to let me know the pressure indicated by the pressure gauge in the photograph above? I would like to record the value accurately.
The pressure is 0.3 bar
